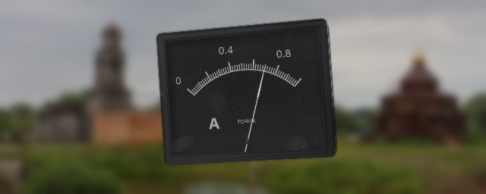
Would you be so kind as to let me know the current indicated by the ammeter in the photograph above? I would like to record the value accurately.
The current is 0.7 A
